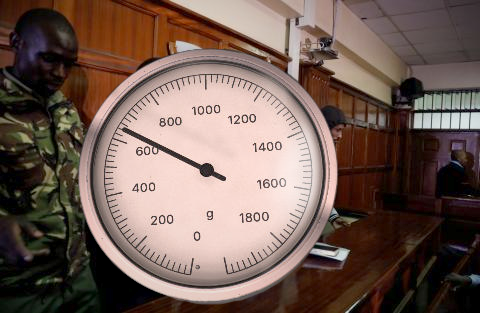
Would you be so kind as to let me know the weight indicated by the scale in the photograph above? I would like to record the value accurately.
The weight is 640 g
